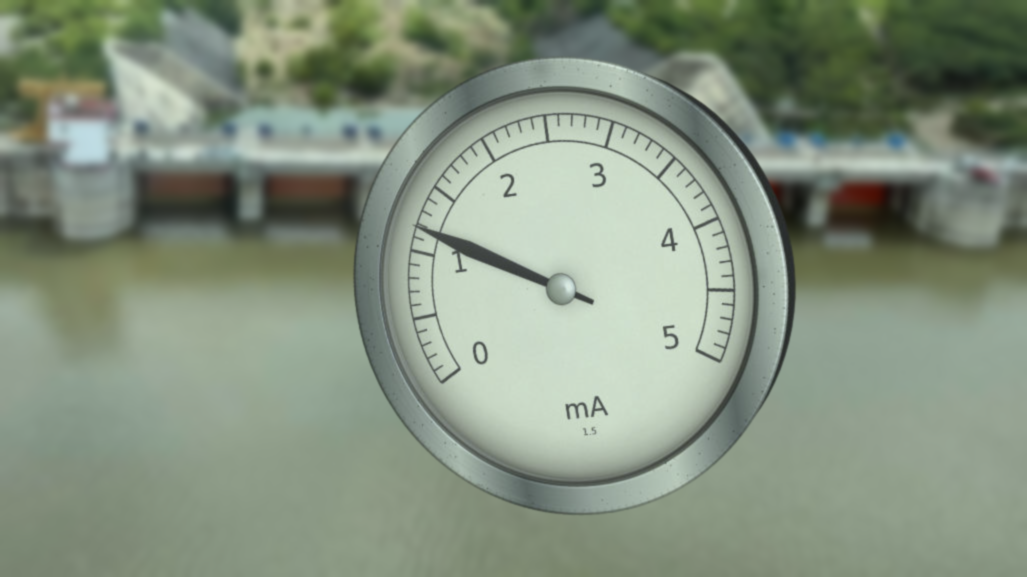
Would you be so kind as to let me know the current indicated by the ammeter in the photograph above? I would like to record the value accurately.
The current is 1.2 mA
